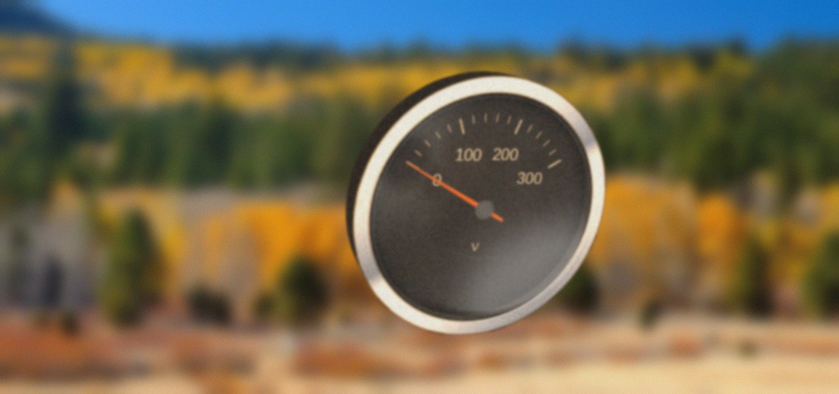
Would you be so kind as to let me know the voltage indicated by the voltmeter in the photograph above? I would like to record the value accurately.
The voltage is 0 V
